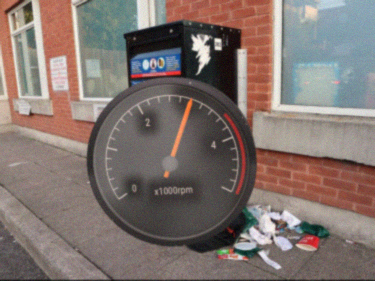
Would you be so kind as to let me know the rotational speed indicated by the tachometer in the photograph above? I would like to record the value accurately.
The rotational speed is 3000 rpm
